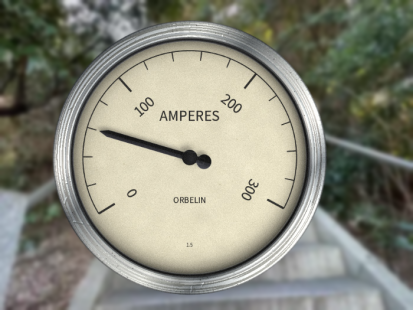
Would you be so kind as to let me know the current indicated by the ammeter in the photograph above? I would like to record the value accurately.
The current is 60 A
